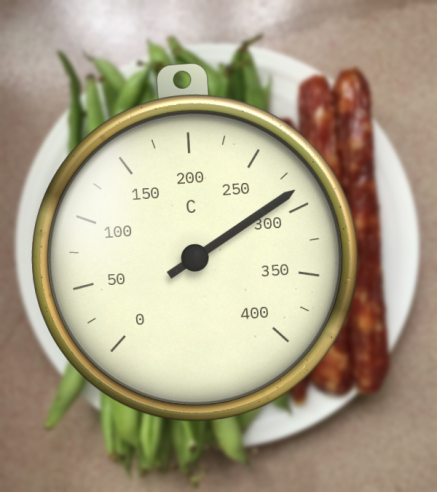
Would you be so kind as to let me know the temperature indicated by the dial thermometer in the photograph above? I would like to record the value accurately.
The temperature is 287.5 °C
